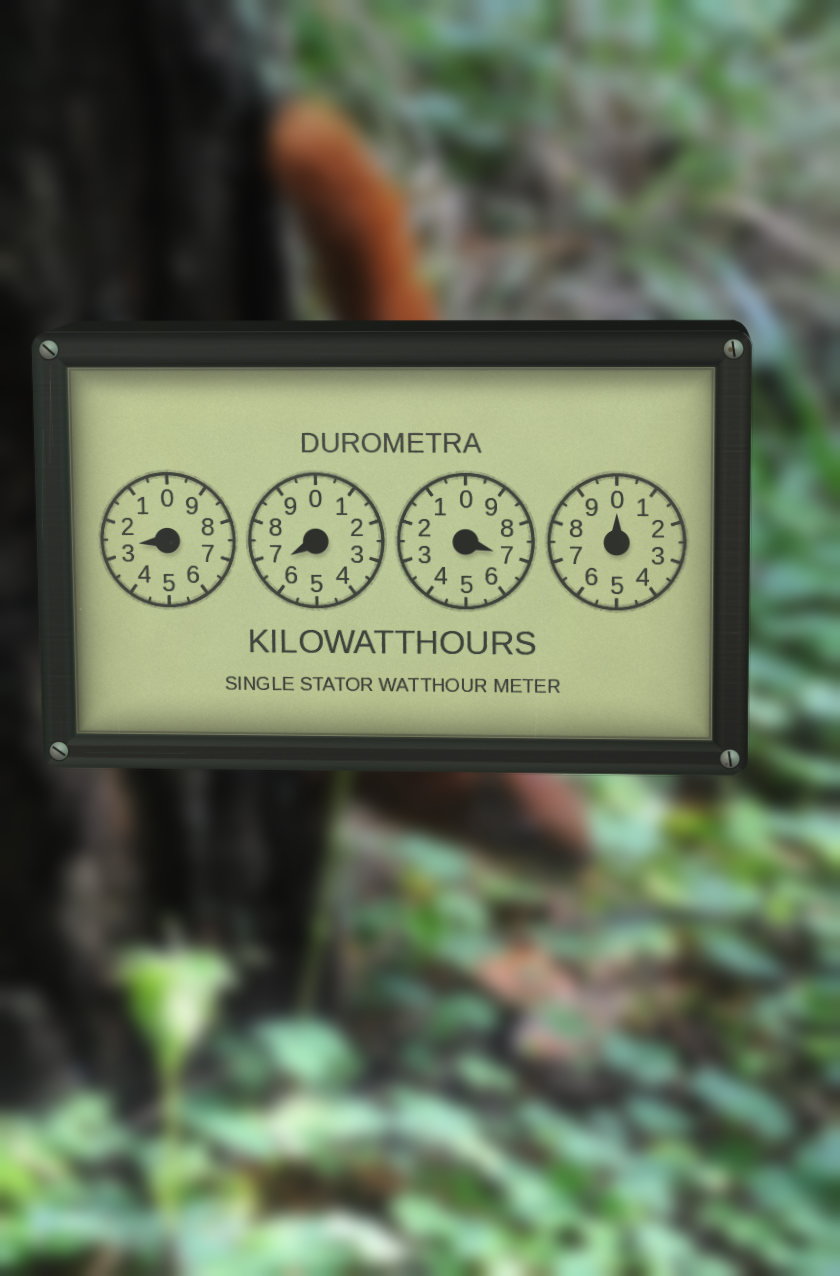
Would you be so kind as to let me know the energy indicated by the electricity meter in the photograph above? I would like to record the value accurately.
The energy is 2670 kWh
